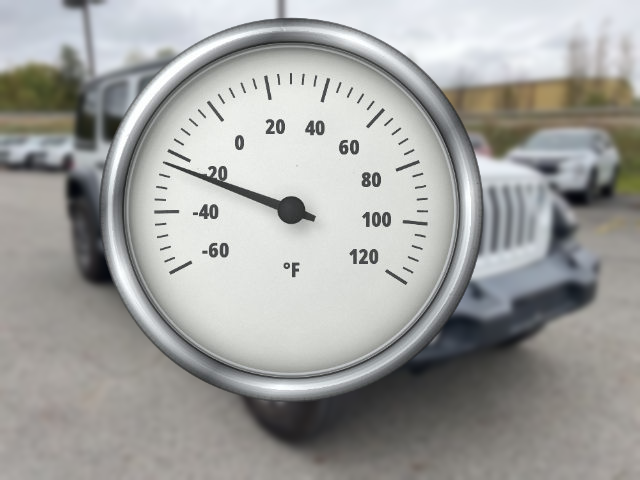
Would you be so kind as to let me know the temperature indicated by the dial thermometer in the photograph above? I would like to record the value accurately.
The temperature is -24 °F
